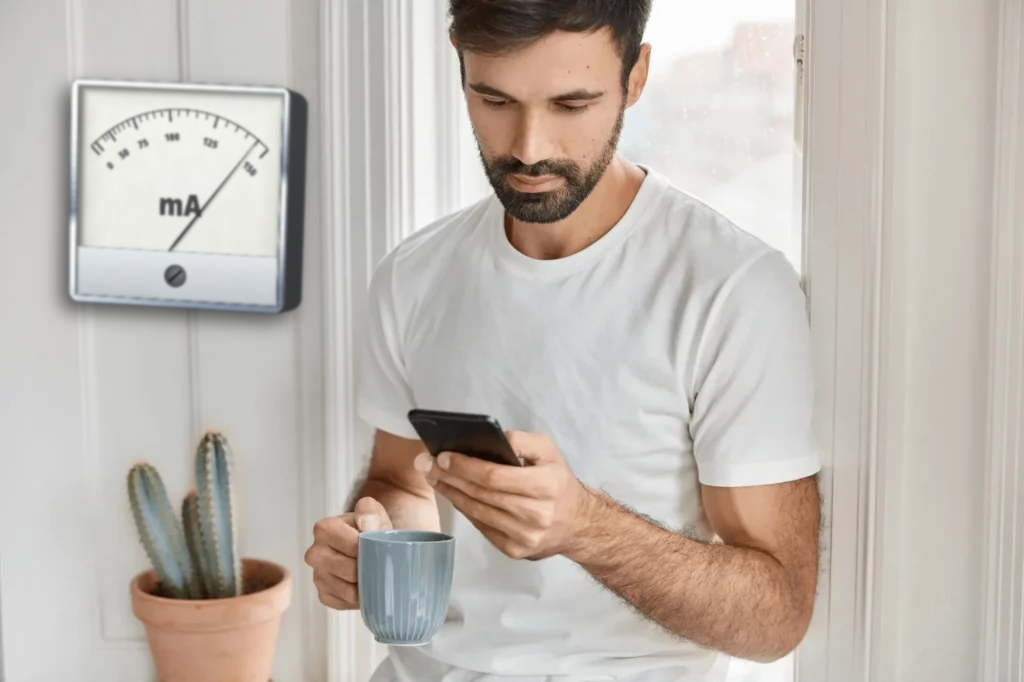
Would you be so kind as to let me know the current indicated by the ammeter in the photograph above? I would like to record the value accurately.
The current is 145 mA
